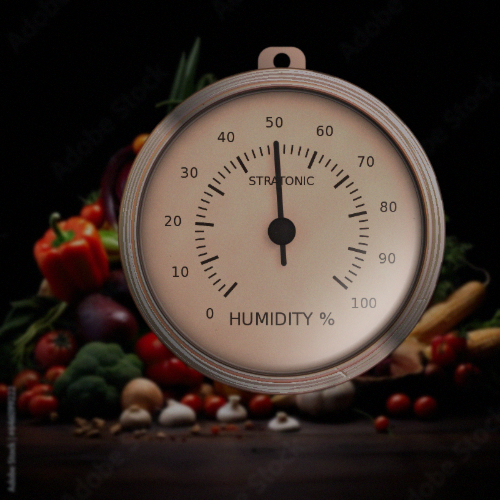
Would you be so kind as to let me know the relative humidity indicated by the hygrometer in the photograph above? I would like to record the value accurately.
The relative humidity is 50 %
